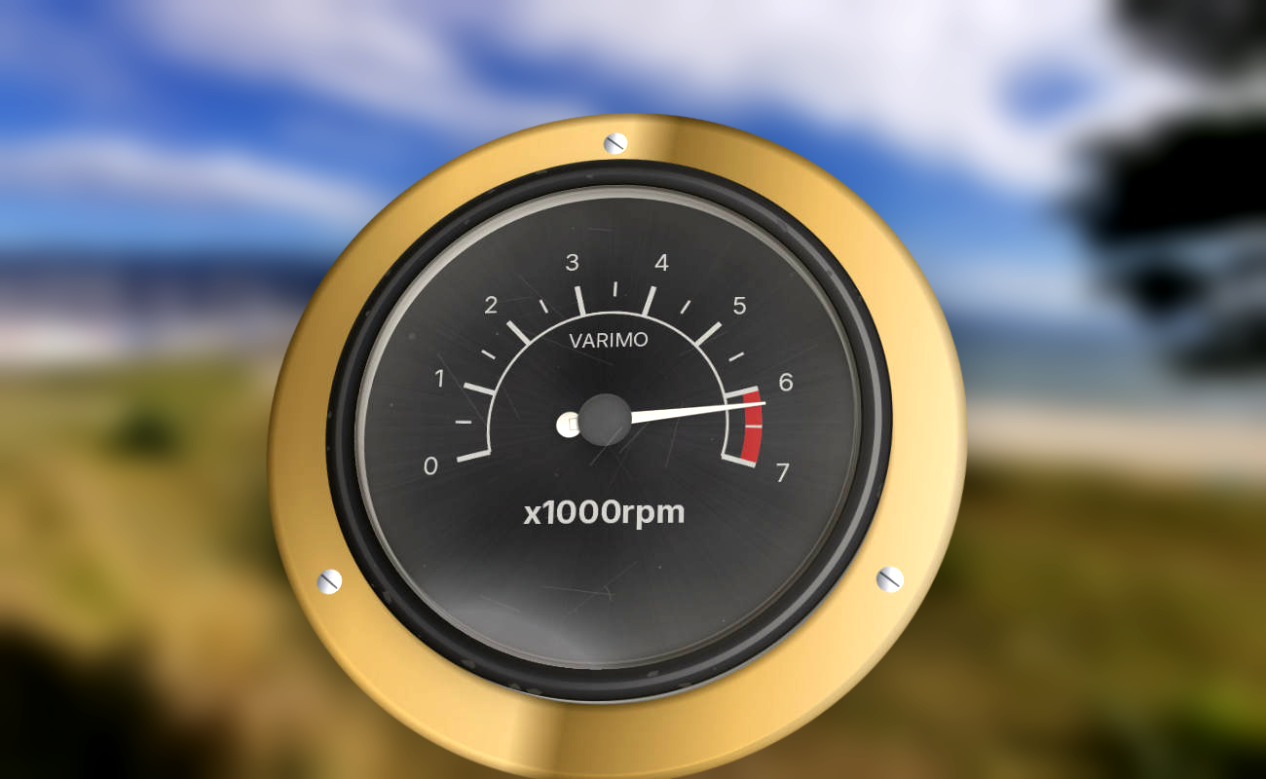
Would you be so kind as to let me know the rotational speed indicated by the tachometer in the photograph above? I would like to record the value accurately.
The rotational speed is 6250 rpm
